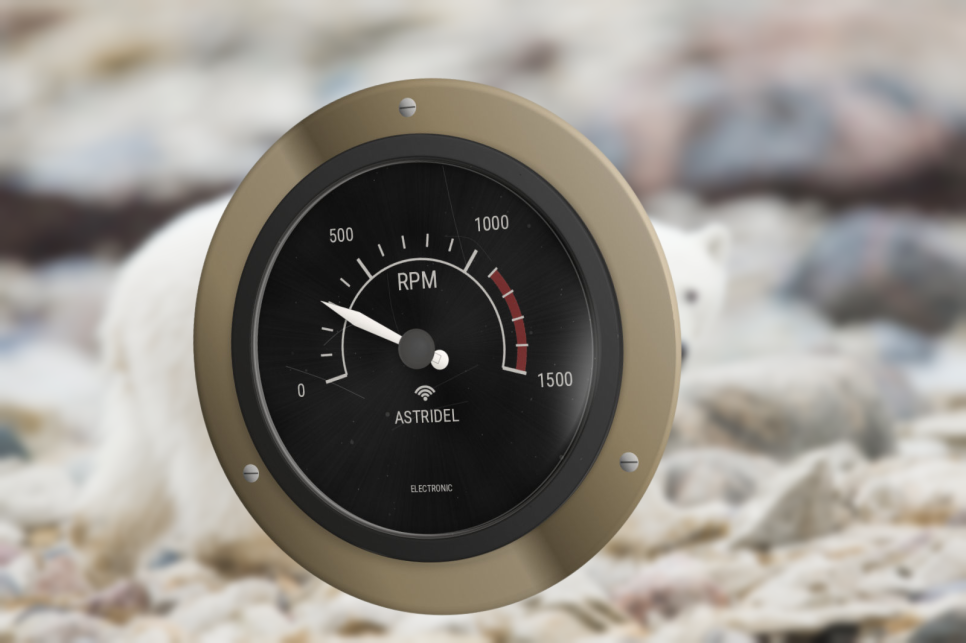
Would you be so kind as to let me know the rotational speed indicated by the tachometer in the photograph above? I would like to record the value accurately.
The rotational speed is 300 rpm
